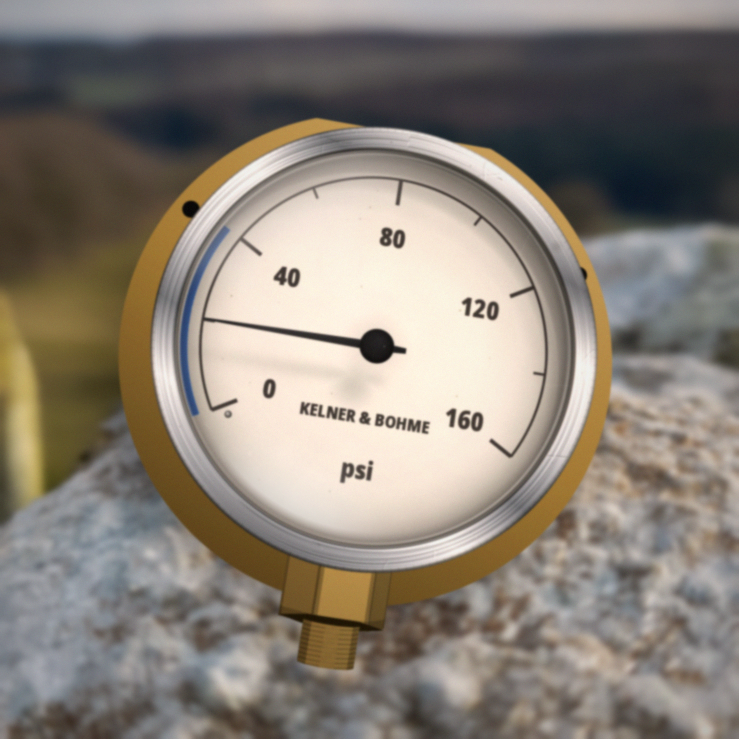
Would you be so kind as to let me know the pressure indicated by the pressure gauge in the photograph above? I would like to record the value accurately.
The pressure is 20 psi
